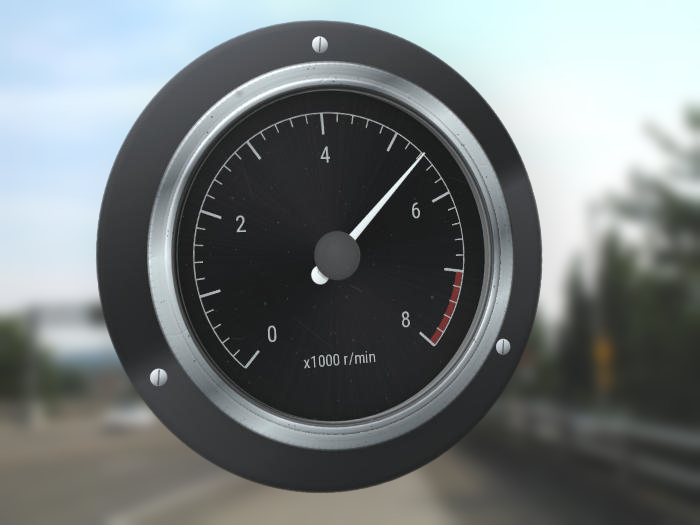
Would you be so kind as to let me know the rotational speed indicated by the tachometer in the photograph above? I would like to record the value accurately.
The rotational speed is 5400 rpm
